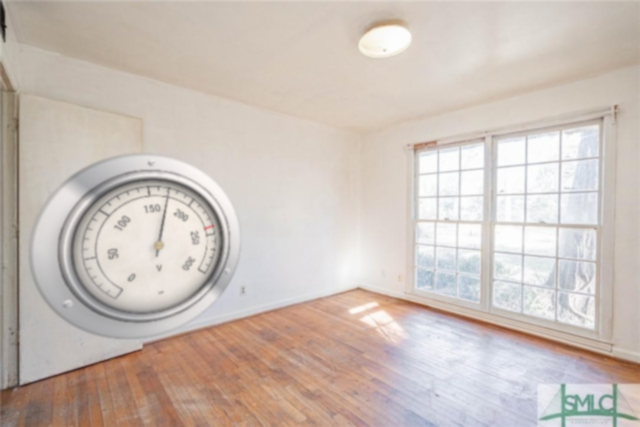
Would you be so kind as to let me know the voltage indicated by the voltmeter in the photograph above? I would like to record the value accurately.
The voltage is 170 V
